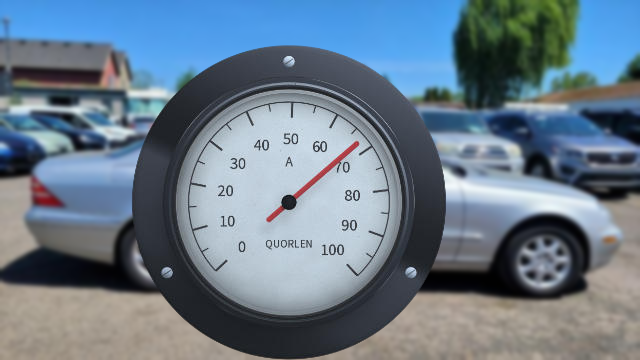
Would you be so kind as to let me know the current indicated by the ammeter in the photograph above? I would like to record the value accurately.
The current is 67.5 A
